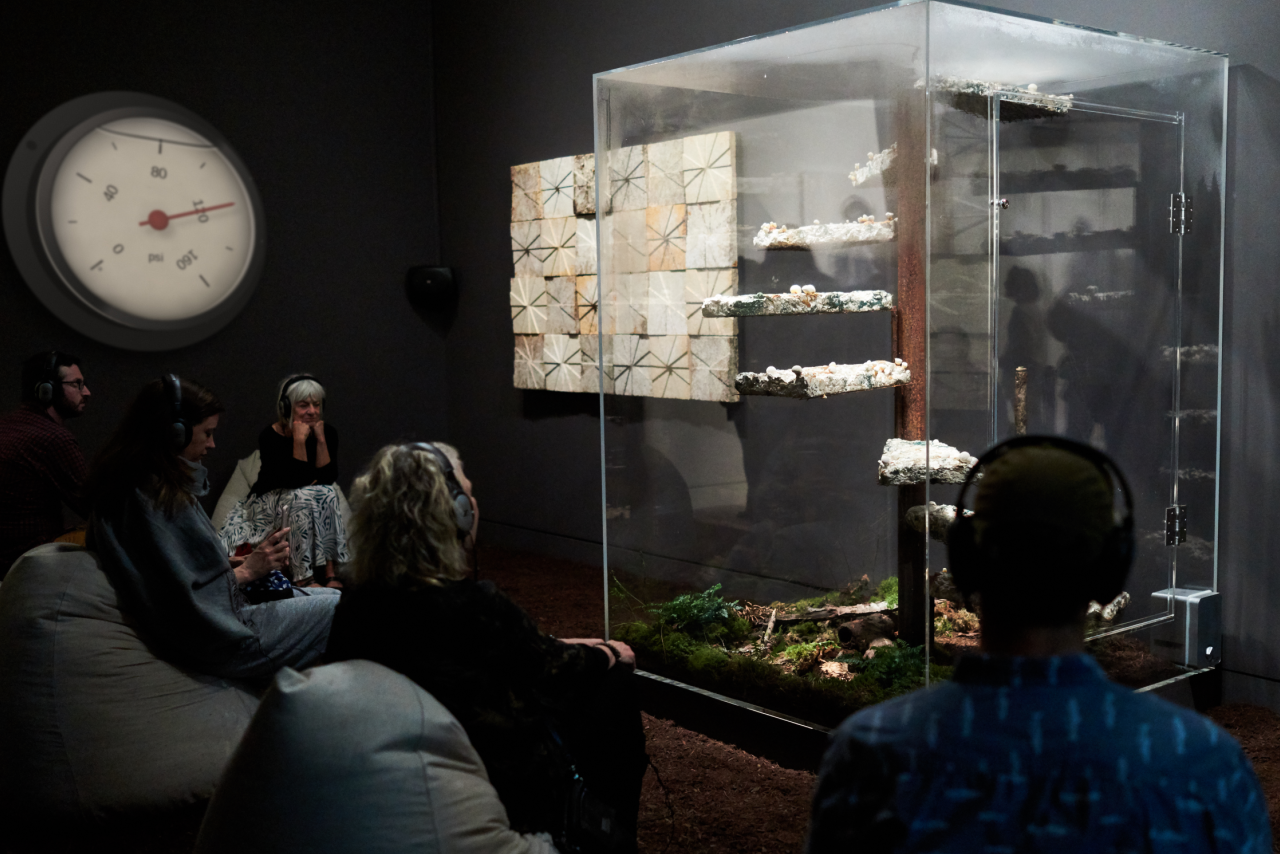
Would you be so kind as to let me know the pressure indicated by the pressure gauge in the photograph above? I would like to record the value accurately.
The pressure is 120 psi
